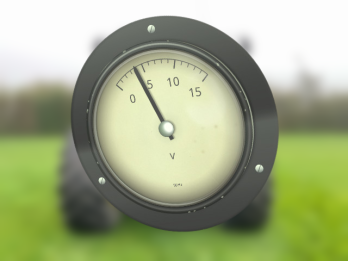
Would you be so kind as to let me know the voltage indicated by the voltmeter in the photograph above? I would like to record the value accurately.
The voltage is 4 V
